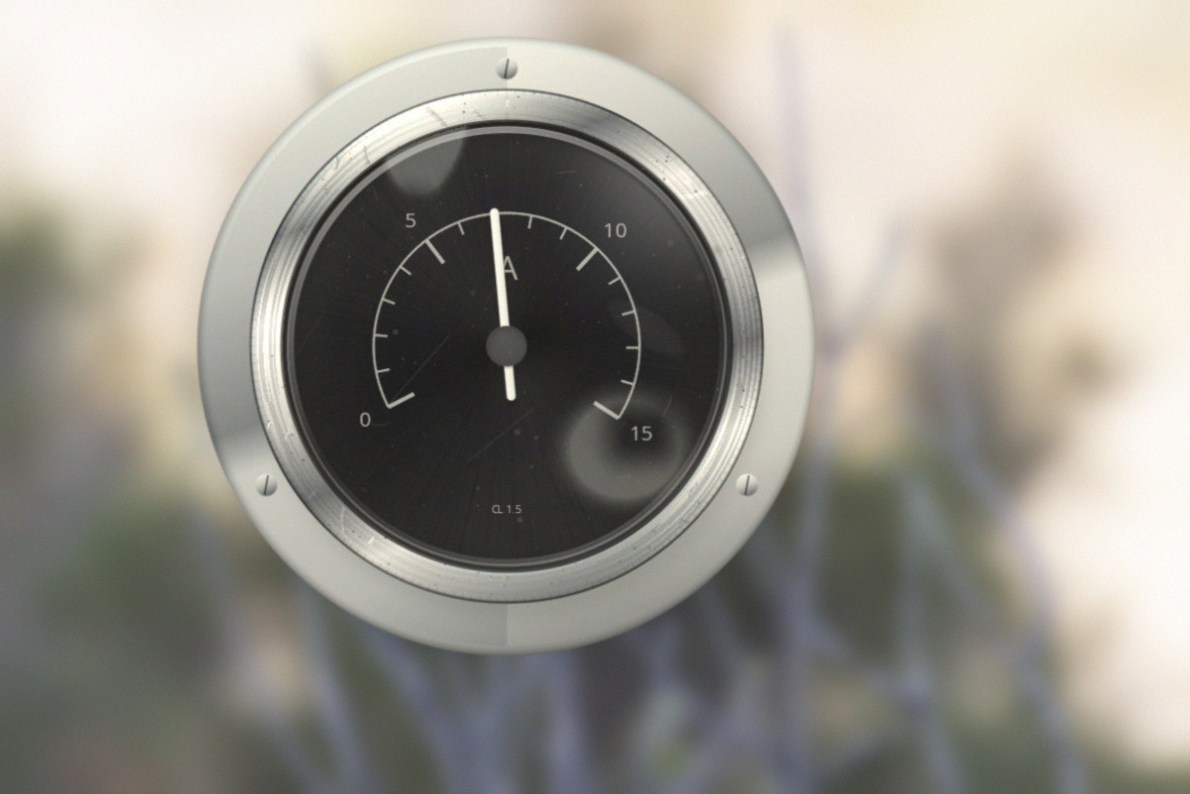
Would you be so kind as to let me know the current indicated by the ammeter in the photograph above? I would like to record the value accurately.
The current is 7 A
